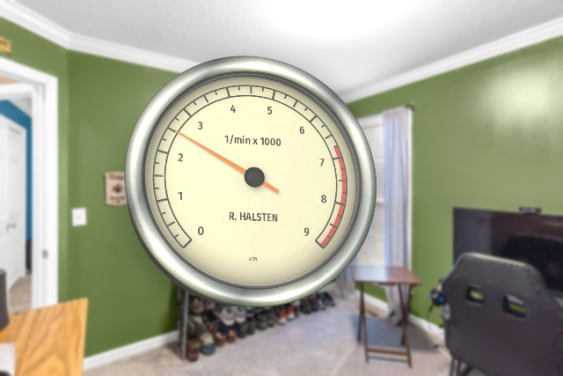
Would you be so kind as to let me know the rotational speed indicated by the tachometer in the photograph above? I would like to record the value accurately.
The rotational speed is 2500 rpm
